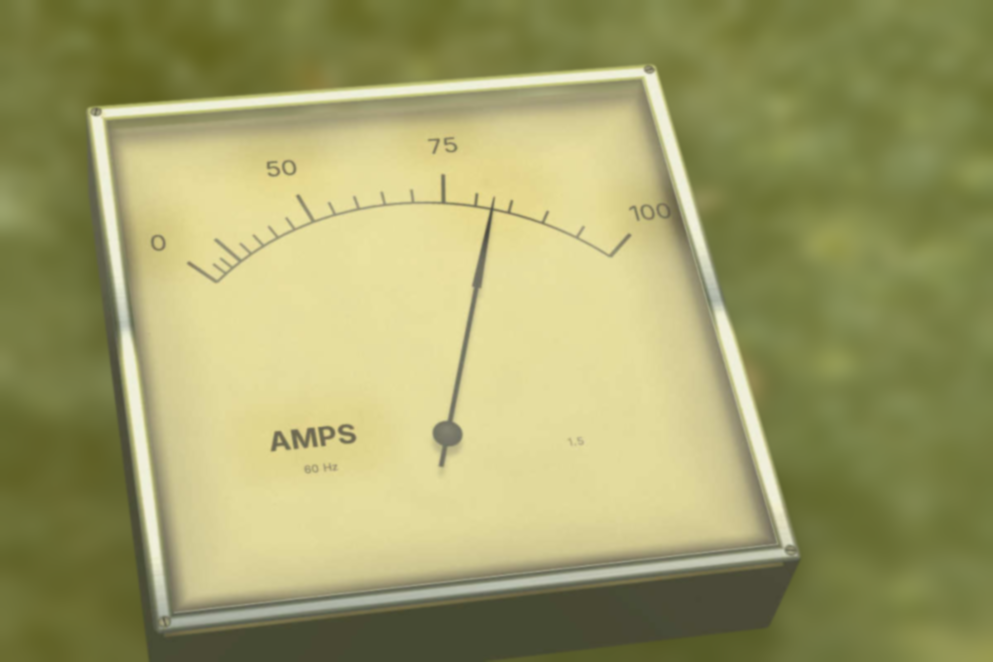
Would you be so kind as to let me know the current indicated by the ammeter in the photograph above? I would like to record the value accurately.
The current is 82.5 A
